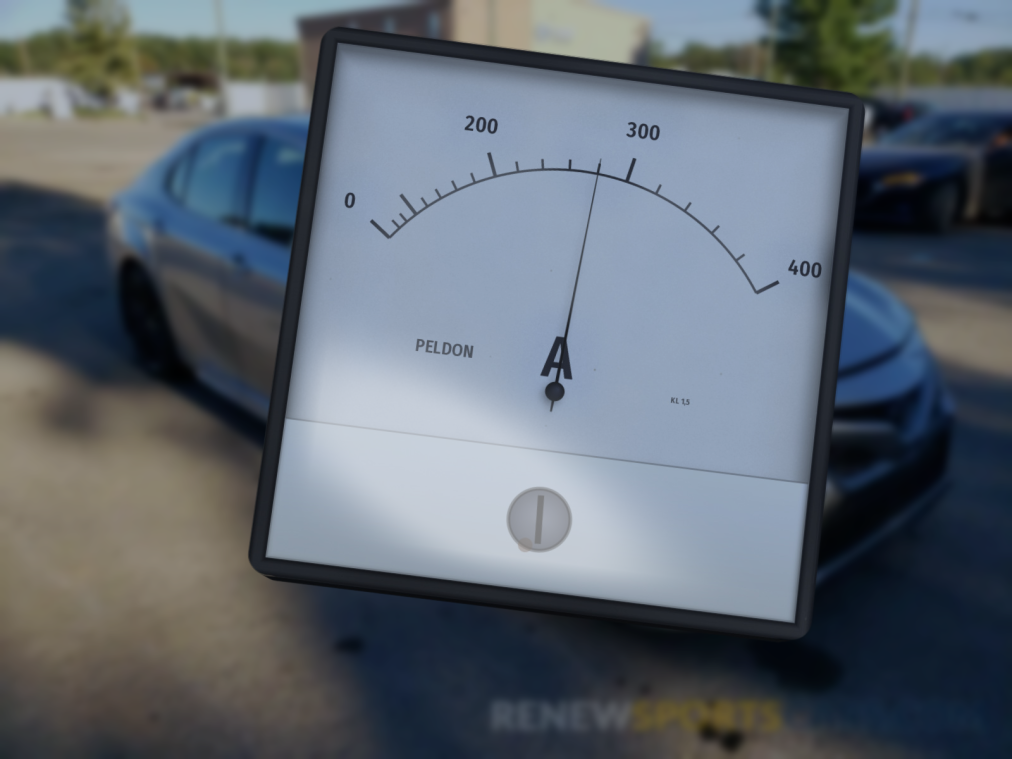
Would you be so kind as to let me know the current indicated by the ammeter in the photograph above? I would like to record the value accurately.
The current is 280 A
